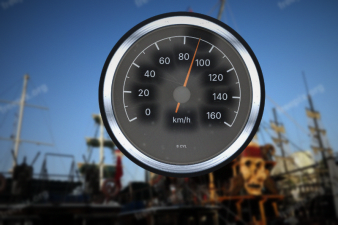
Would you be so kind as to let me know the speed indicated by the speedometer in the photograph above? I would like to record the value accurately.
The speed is 90 km/h
